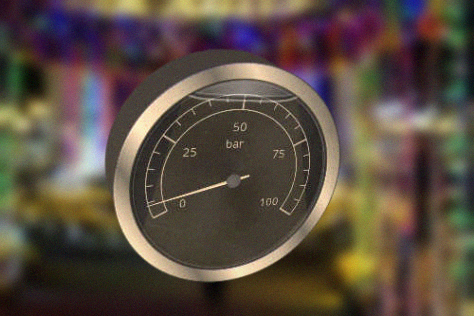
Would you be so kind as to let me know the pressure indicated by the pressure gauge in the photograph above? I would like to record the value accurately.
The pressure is 5 bar
